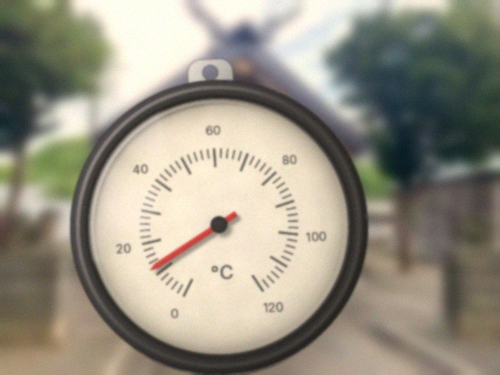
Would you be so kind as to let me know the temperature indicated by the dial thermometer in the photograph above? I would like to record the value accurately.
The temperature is 12 °C
